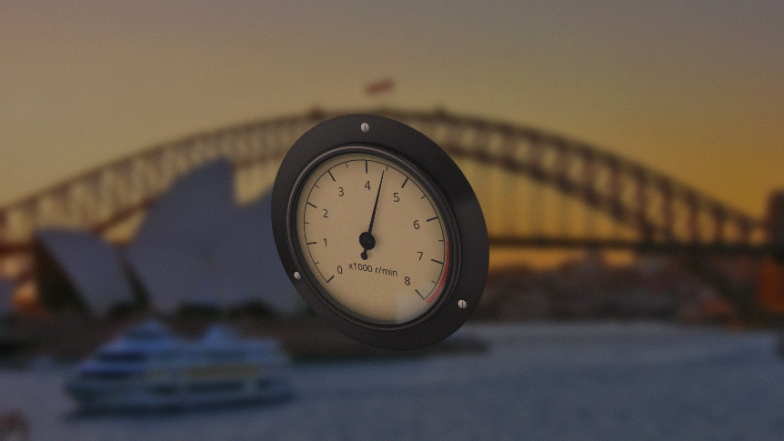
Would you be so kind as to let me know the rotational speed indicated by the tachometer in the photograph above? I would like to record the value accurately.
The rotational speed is 4500 rpm
